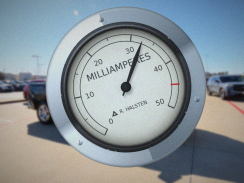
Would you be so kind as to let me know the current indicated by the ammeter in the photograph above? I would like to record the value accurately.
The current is 32.5 mA
